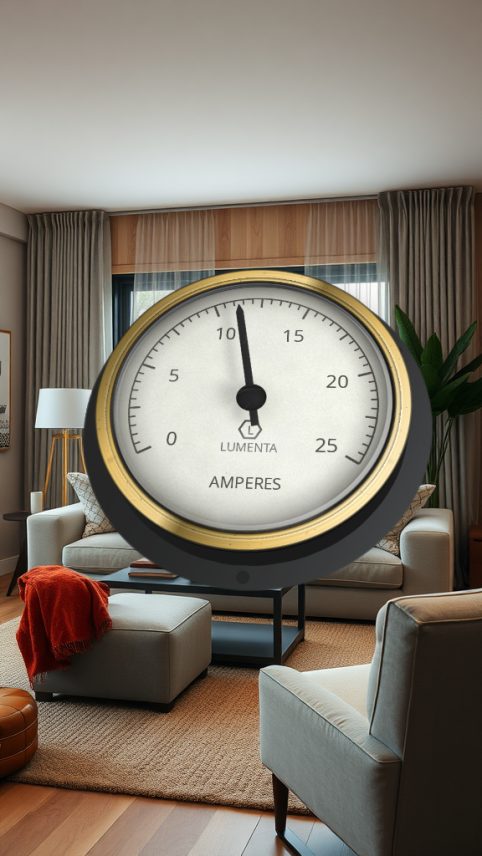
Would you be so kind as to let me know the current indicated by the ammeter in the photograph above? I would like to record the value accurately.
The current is 11.25 A
